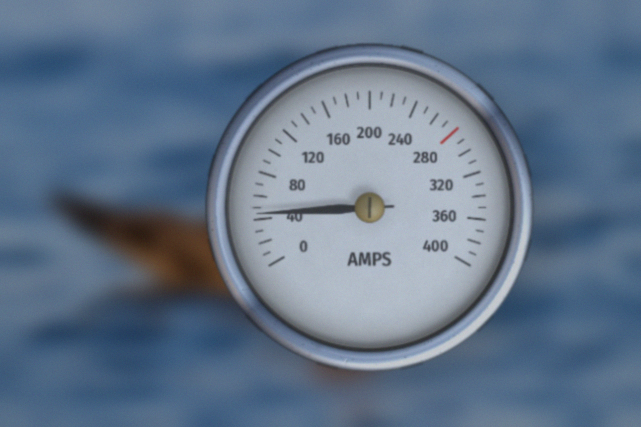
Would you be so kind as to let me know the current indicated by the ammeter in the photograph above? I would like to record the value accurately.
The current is 45 A
